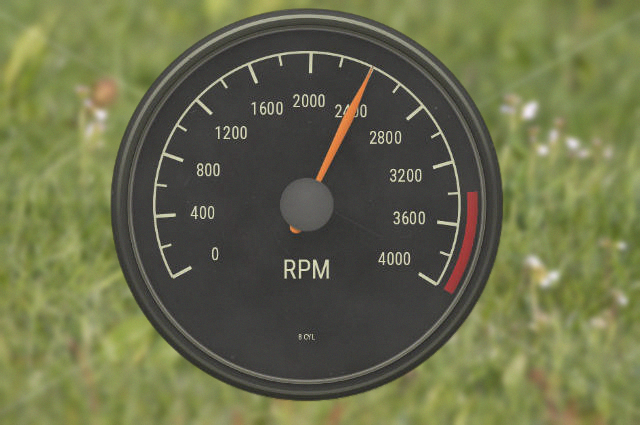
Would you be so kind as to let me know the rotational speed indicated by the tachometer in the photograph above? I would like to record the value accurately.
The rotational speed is 2400 rpm
